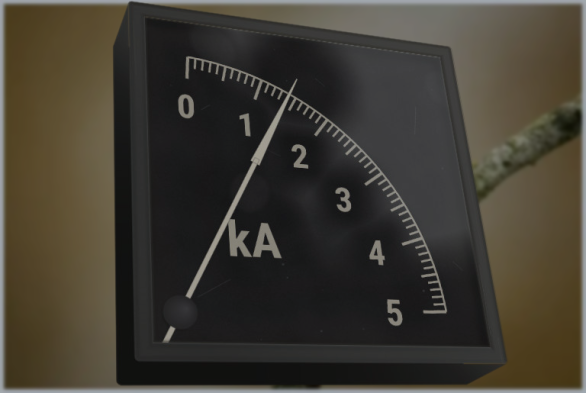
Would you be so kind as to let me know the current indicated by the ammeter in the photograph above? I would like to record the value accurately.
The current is 1.4 kA
